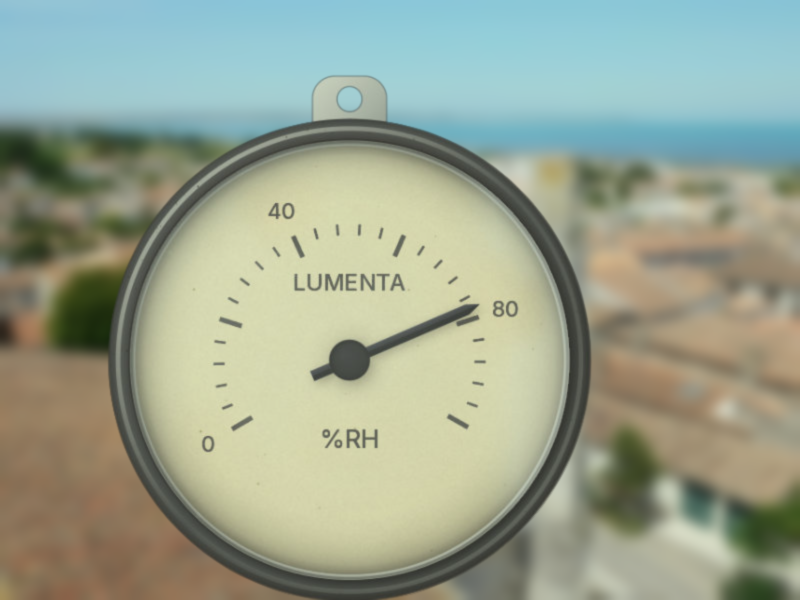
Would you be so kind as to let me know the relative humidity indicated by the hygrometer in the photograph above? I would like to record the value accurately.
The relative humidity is 78 %
